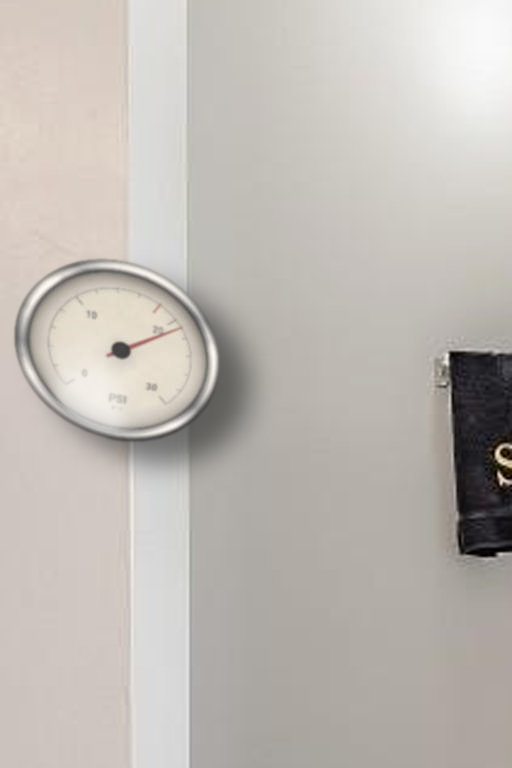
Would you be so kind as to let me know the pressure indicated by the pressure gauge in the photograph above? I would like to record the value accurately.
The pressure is 21 psi
